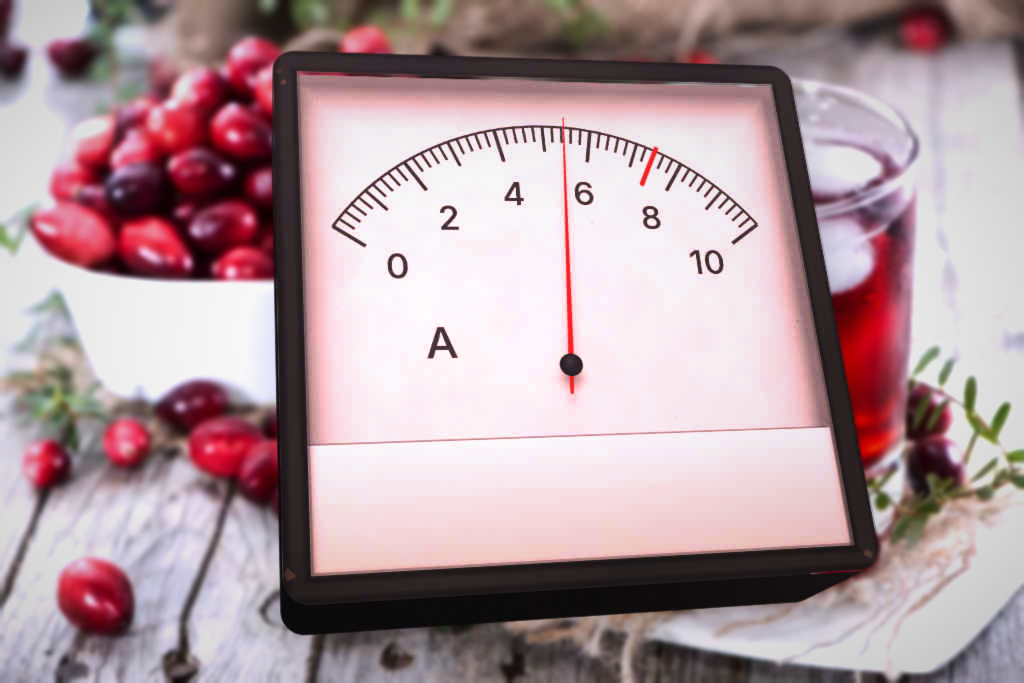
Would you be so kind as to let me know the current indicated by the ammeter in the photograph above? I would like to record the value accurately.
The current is 5.4 A
